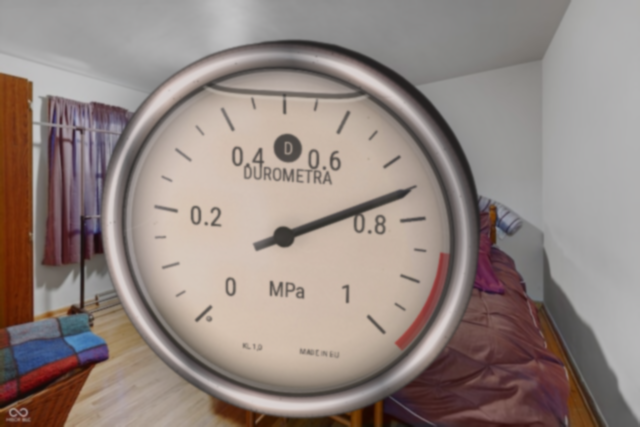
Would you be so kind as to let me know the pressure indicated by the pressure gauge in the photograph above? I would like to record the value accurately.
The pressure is 0.75 MPa
